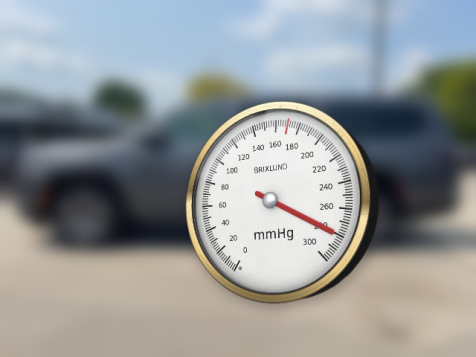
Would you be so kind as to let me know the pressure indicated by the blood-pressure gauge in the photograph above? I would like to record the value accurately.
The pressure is 280 mmHg
